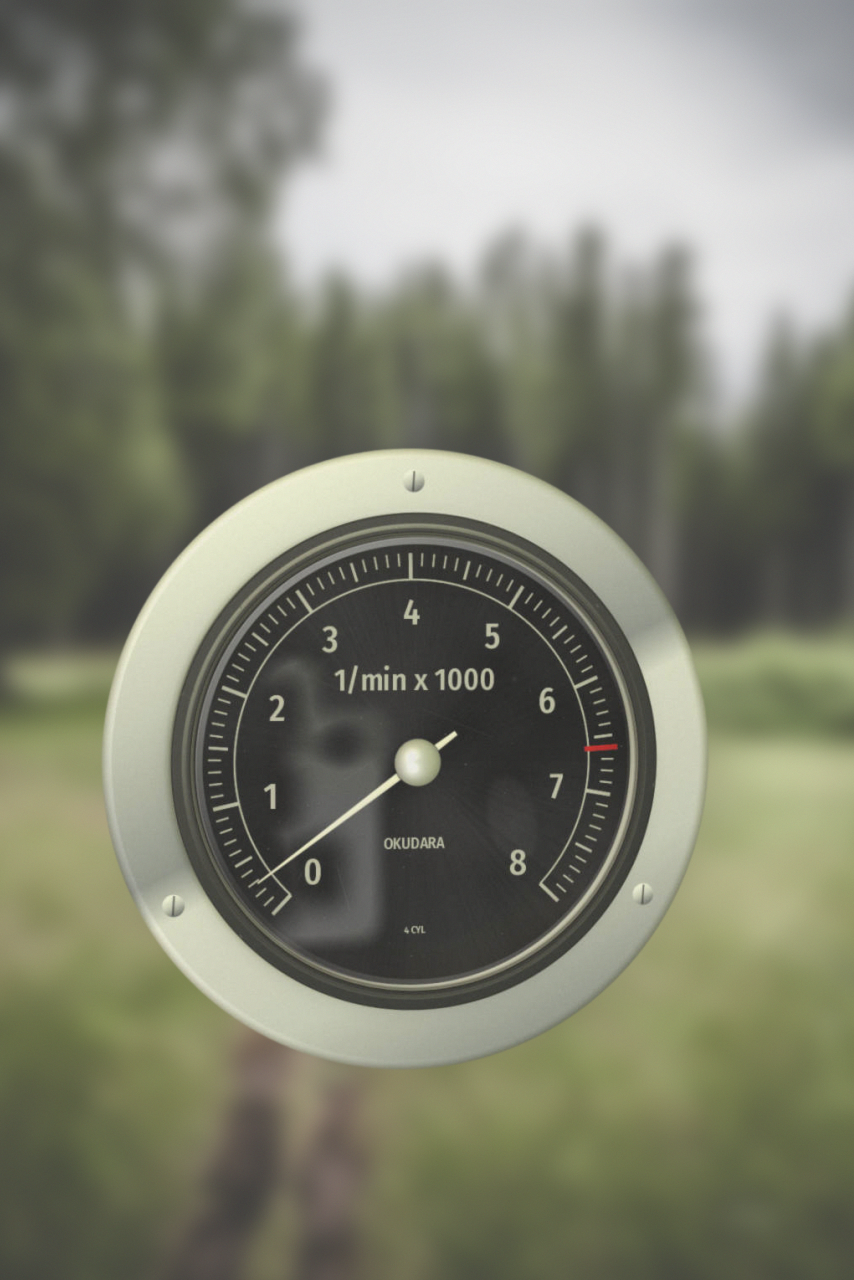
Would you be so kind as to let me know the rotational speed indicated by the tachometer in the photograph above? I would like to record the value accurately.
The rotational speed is 300 rpm
